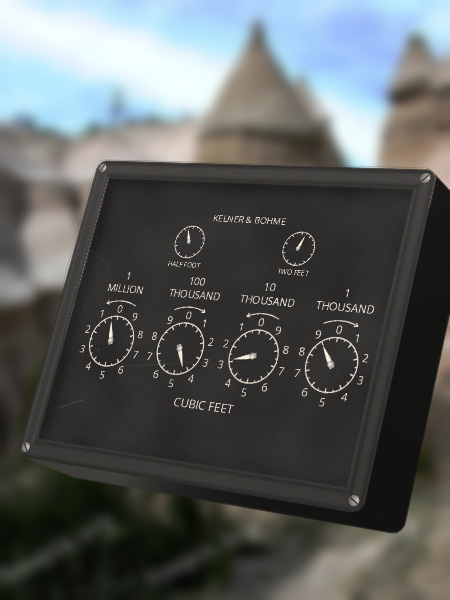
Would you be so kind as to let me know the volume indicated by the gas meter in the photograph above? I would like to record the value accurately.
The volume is 42900 ft³
